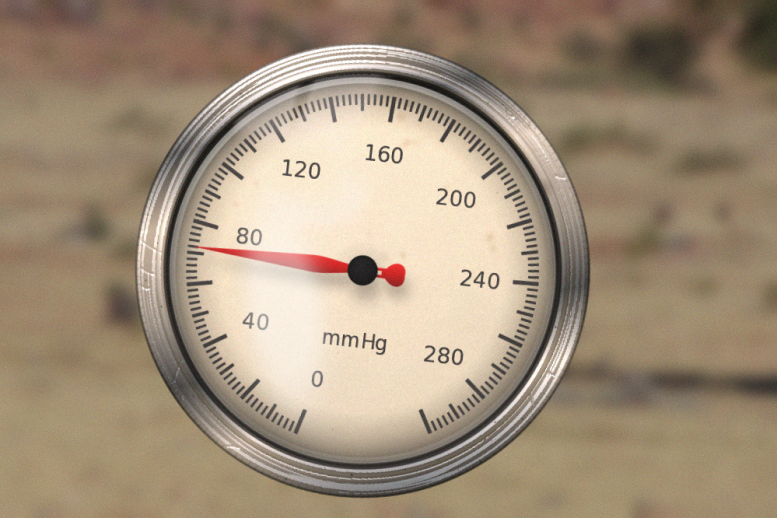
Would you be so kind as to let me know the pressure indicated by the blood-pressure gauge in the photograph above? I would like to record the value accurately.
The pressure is 72 mmHg
